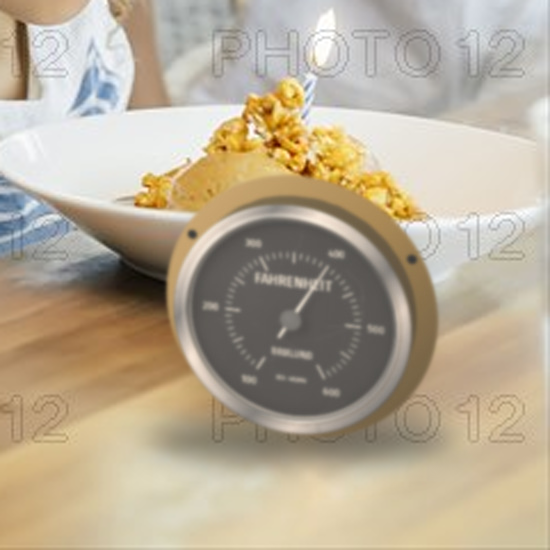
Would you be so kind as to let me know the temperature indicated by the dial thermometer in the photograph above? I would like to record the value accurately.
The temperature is 400 °F
